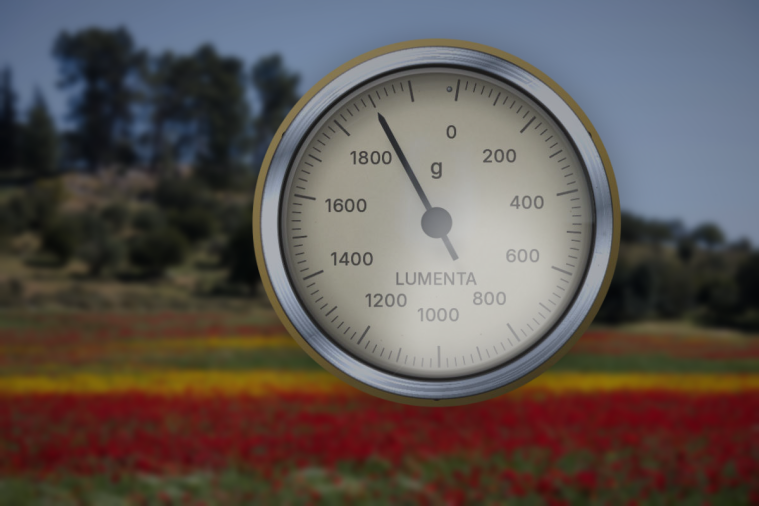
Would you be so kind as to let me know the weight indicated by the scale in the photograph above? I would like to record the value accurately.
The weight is 1900 g
